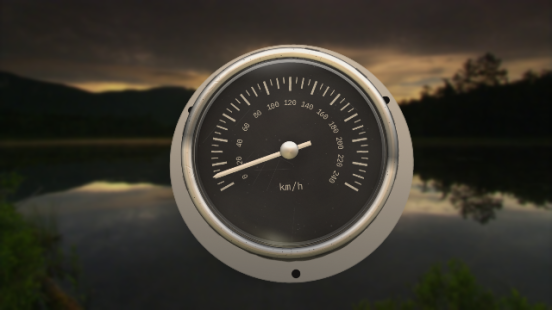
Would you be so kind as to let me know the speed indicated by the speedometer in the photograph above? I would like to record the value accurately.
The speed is 10 km/h
